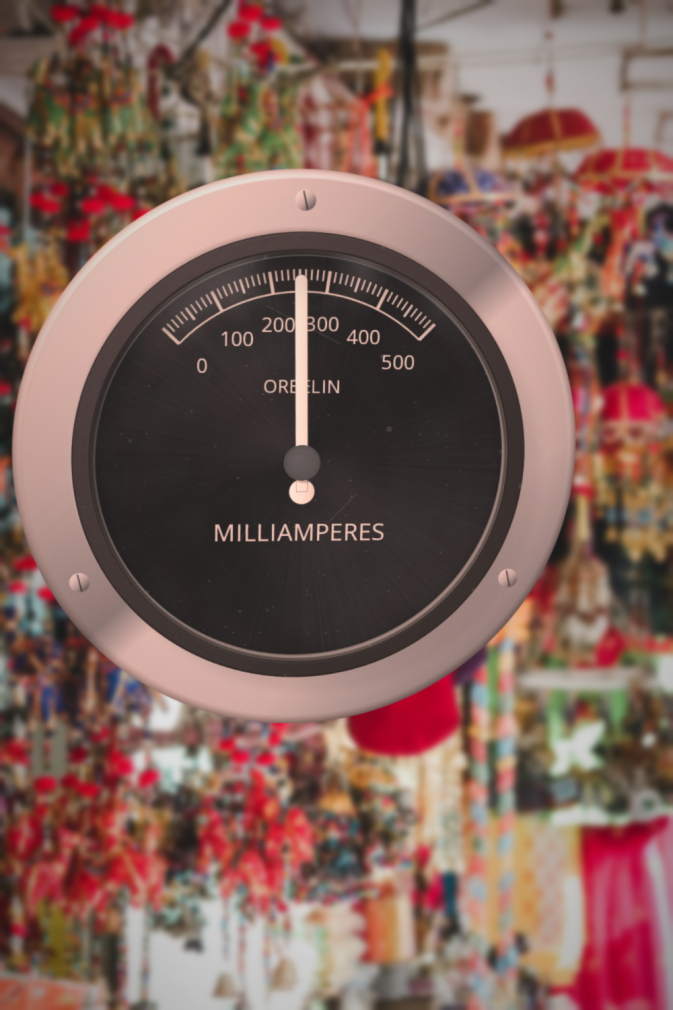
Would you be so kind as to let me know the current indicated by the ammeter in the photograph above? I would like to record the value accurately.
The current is 250 mA
